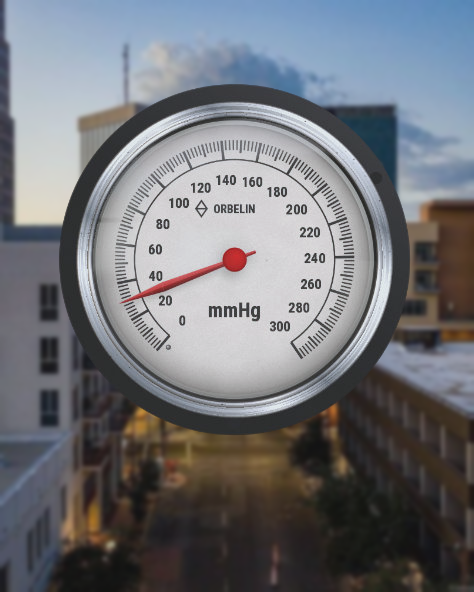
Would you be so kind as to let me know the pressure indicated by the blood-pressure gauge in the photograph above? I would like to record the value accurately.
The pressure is 30 mmHg
